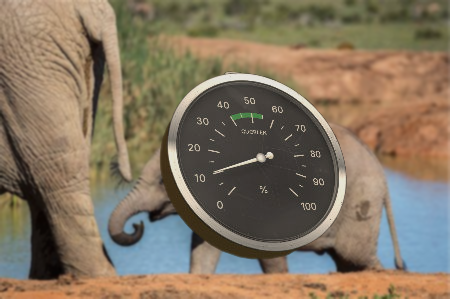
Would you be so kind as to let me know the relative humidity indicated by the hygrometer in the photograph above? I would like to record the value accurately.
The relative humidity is 10 %
